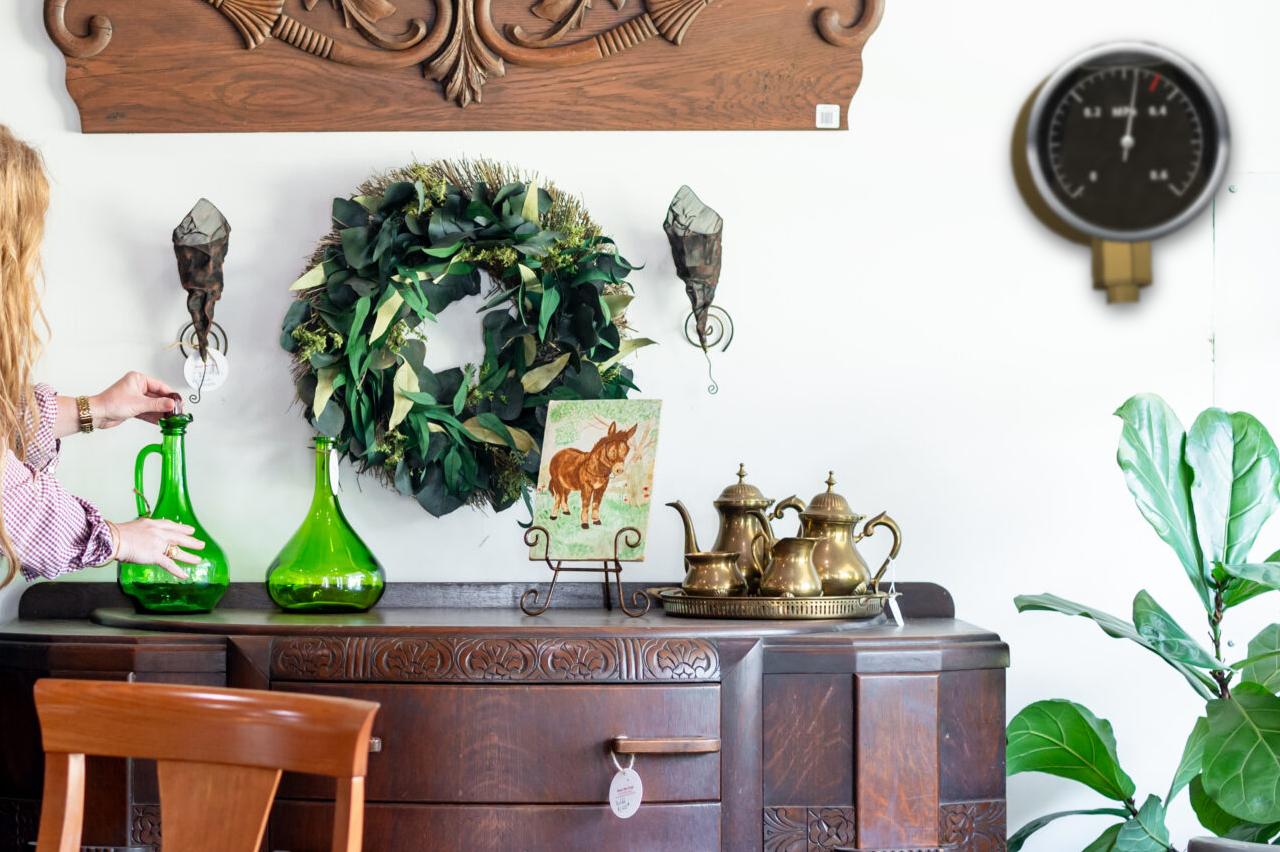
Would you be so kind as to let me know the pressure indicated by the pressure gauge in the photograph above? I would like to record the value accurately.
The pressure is 0.32 MPa
